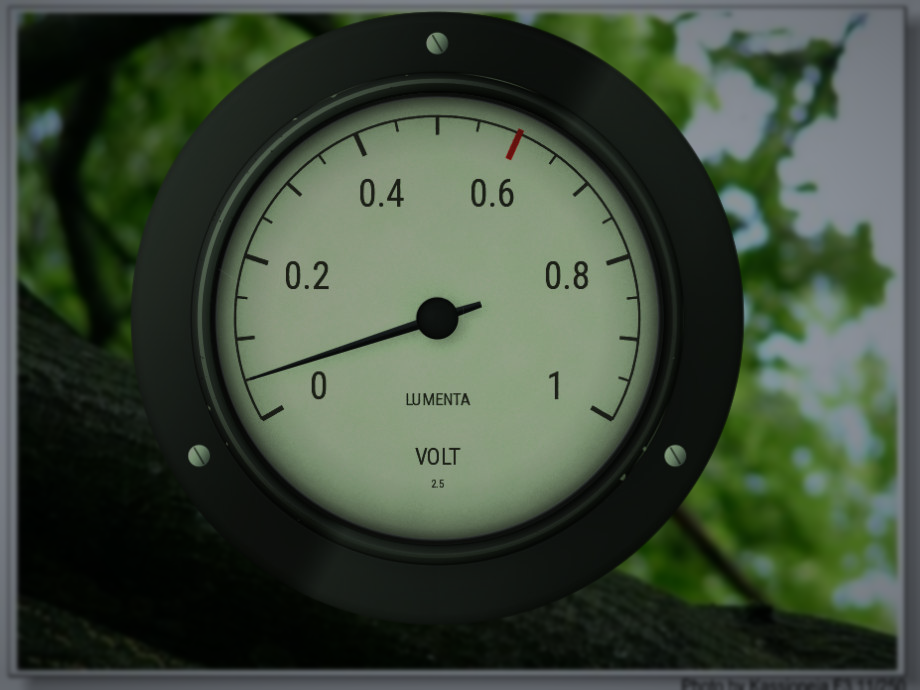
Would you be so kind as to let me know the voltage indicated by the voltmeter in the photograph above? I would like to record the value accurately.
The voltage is 0.05 V
